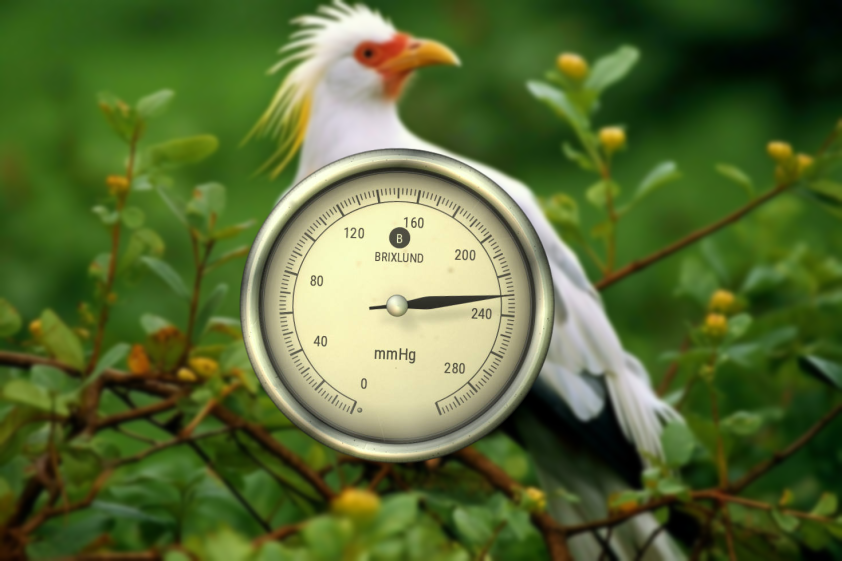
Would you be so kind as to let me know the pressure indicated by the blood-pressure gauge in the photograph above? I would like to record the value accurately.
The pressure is 230 mmHg
